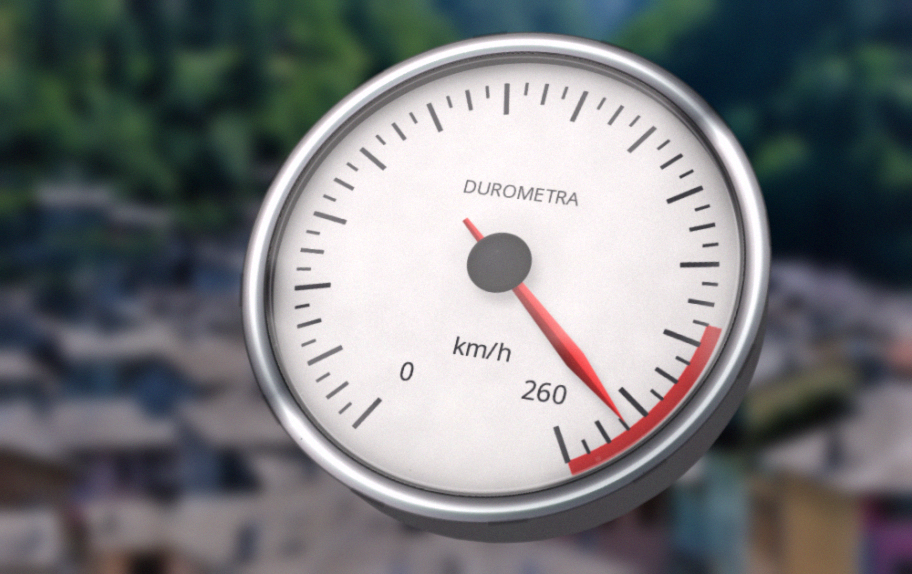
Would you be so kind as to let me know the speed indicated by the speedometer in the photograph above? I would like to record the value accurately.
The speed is 245 km/h
